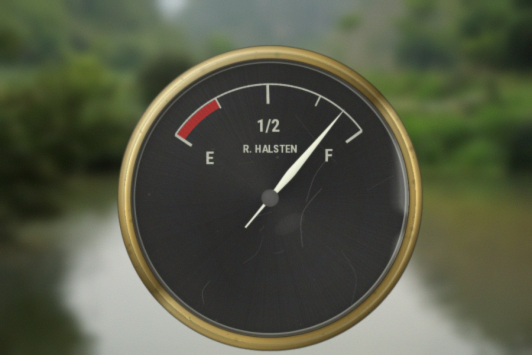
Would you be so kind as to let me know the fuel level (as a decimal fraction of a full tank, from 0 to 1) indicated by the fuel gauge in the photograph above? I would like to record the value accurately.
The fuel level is 0.875
